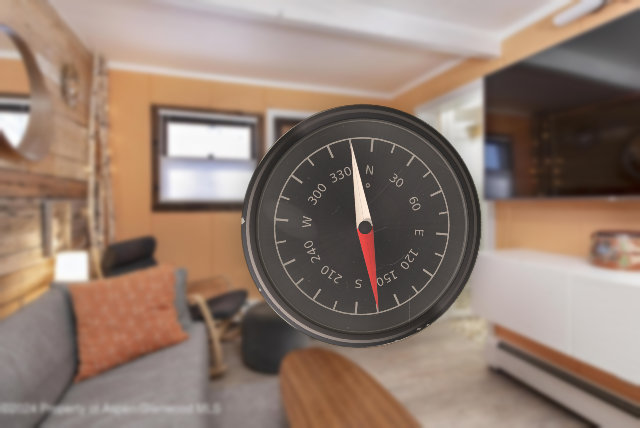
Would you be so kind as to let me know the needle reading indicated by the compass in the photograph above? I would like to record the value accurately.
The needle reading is 165 °
